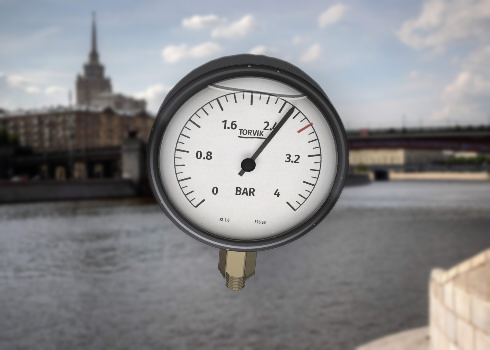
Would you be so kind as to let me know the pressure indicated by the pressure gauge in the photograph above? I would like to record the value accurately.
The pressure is 2.5 bar
